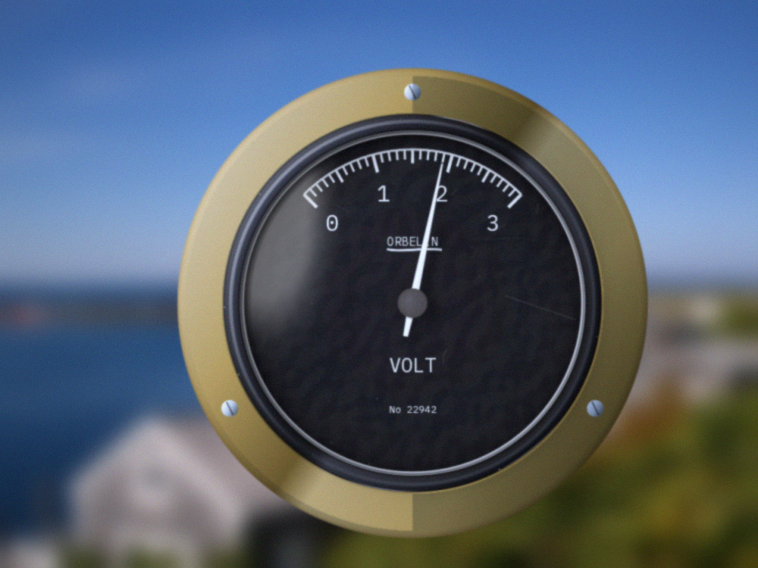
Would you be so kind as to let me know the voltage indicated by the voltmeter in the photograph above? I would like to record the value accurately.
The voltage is 1.9 V
